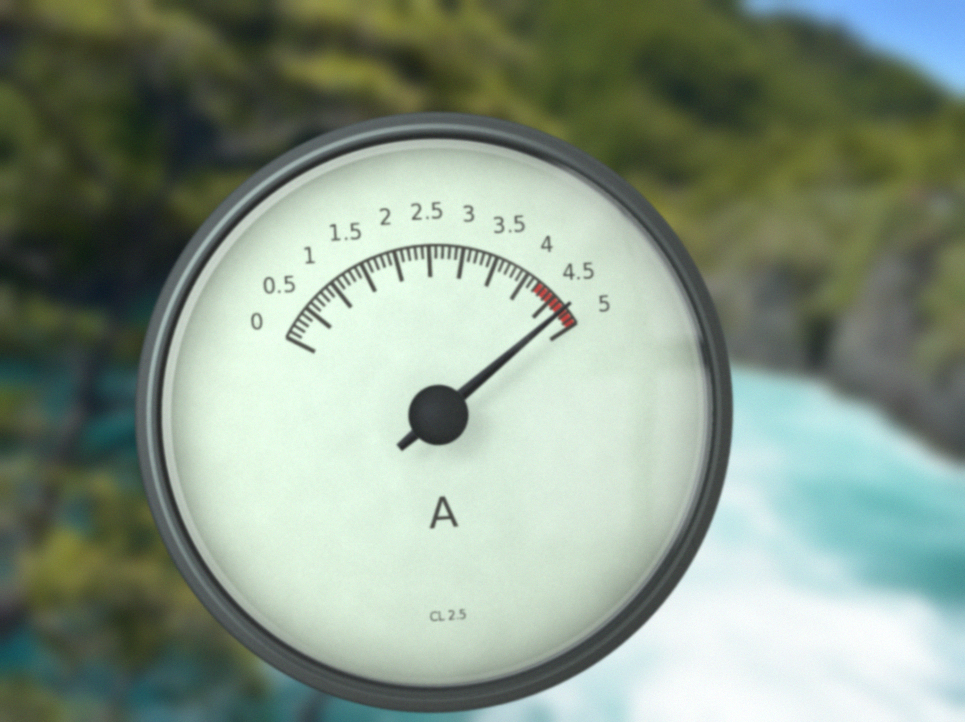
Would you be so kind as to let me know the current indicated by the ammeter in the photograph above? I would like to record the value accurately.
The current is 4.7 A
